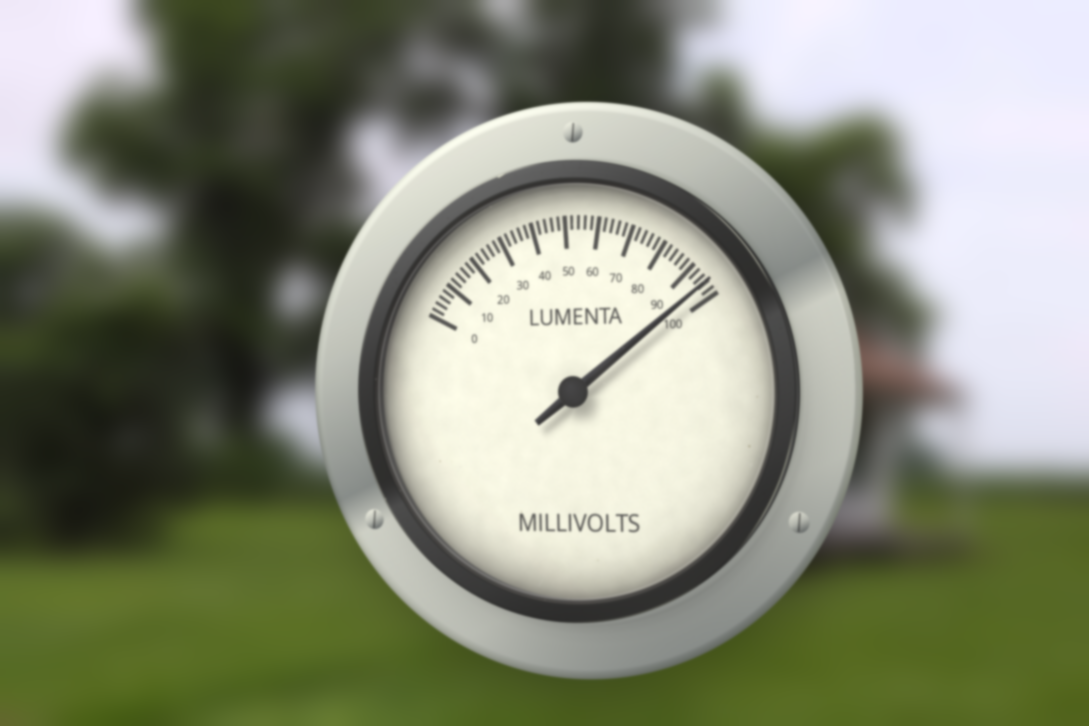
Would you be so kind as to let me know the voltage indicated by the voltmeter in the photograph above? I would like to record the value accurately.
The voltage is 96 mV
